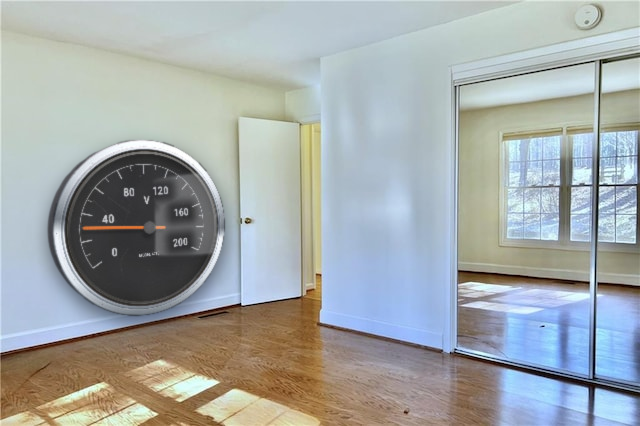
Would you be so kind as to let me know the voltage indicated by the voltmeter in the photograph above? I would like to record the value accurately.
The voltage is 30 V
